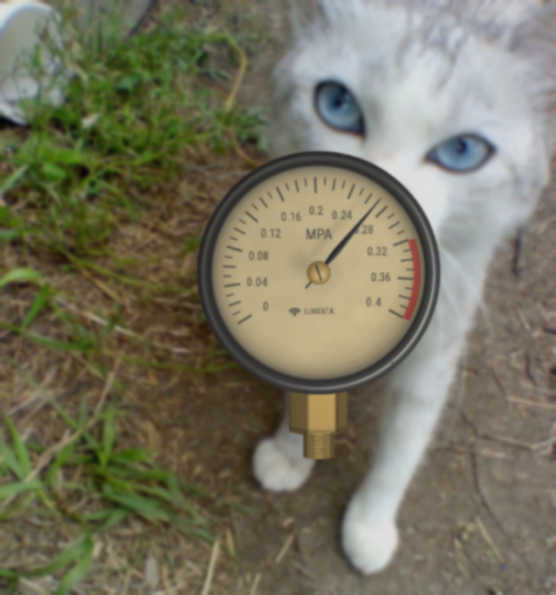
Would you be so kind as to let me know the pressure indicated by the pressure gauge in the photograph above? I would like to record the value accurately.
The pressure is 0.27 MPa
